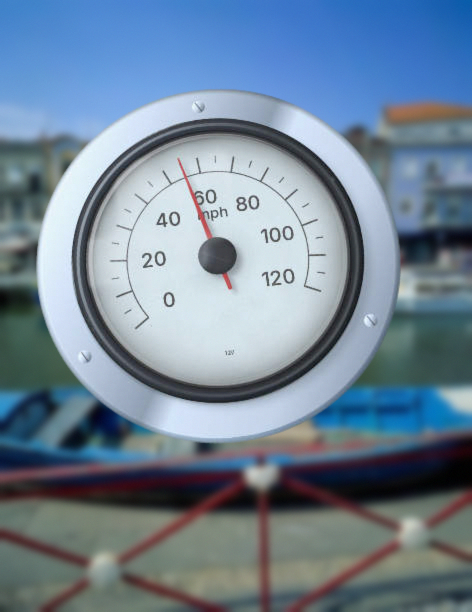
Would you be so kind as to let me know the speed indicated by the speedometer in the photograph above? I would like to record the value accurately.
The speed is 55 mph
